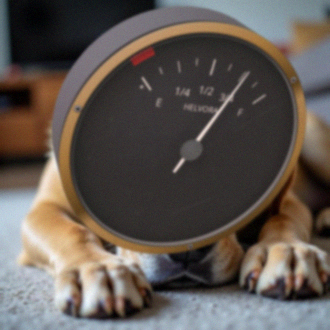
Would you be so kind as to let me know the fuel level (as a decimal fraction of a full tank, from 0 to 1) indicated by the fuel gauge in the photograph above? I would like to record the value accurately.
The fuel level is 0.75
